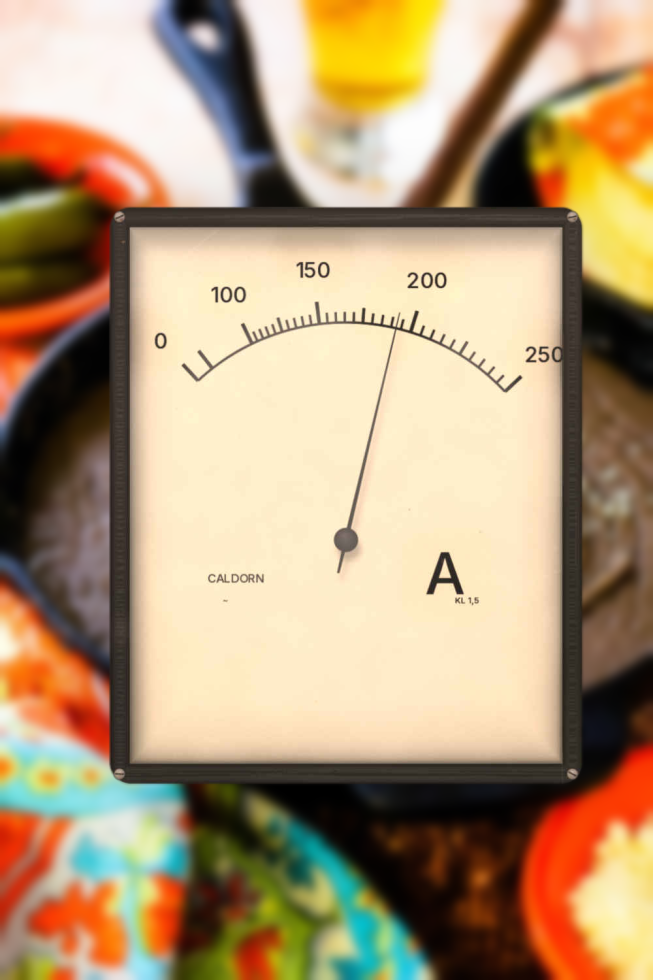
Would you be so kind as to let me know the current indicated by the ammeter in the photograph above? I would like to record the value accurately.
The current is 192.5 A
